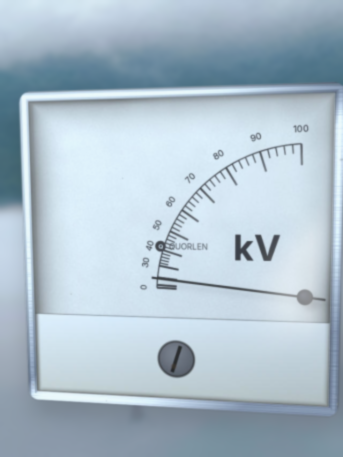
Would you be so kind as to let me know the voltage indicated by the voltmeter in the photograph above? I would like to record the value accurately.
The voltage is 20 kV
